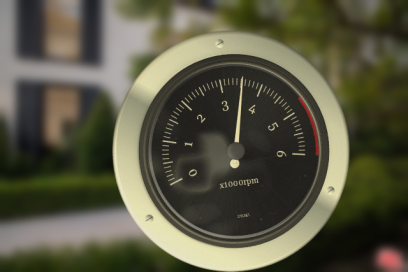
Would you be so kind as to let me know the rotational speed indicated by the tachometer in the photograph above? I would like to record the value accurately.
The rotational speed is 3500 rpm
